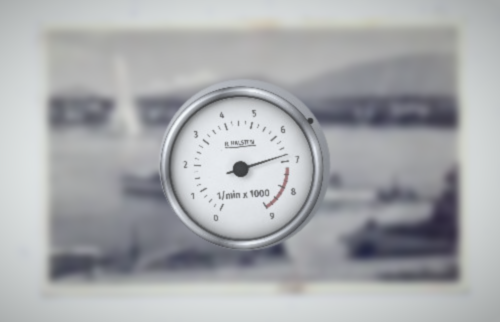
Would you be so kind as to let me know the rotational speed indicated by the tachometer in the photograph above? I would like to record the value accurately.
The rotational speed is 6750 rpm
